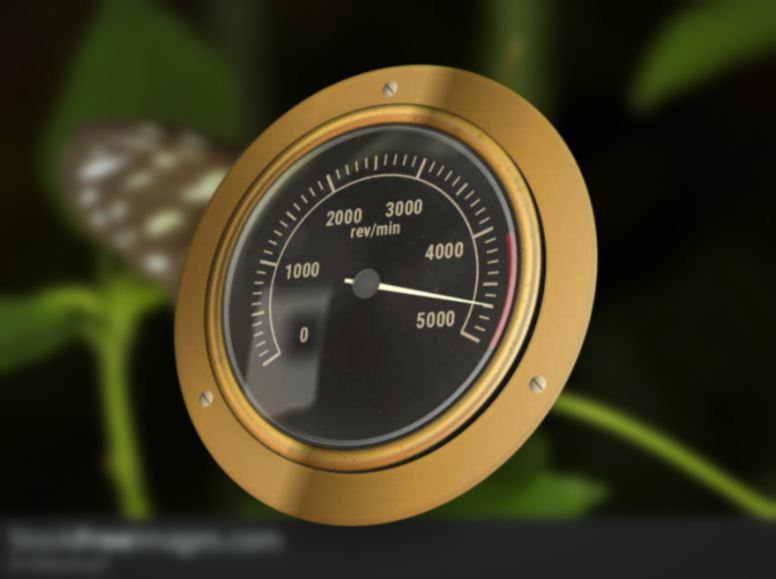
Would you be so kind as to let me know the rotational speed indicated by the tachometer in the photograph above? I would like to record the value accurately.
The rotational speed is 4700 rpm
